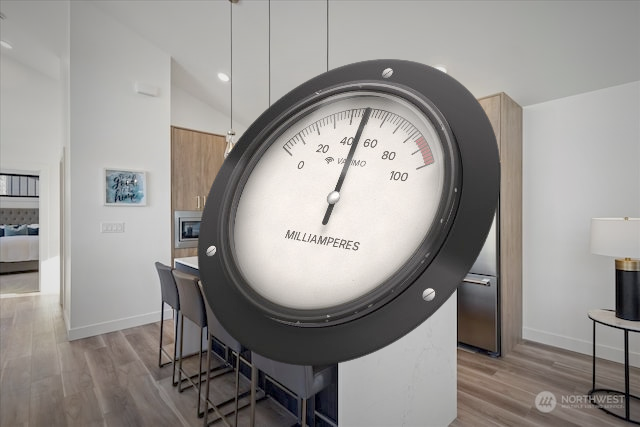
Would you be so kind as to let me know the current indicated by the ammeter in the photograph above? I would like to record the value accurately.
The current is 50 mA
